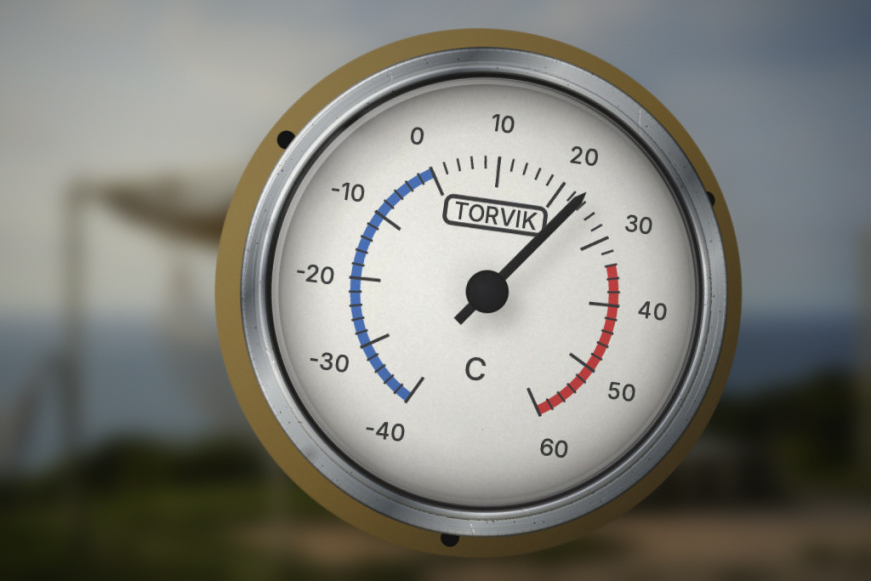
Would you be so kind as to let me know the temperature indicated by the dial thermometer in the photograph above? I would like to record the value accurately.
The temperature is 23 °C
